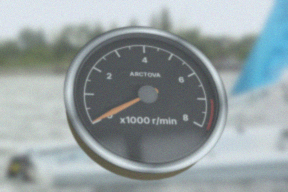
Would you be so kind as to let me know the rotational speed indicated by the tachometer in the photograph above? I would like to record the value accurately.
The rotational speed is 0 rpm
